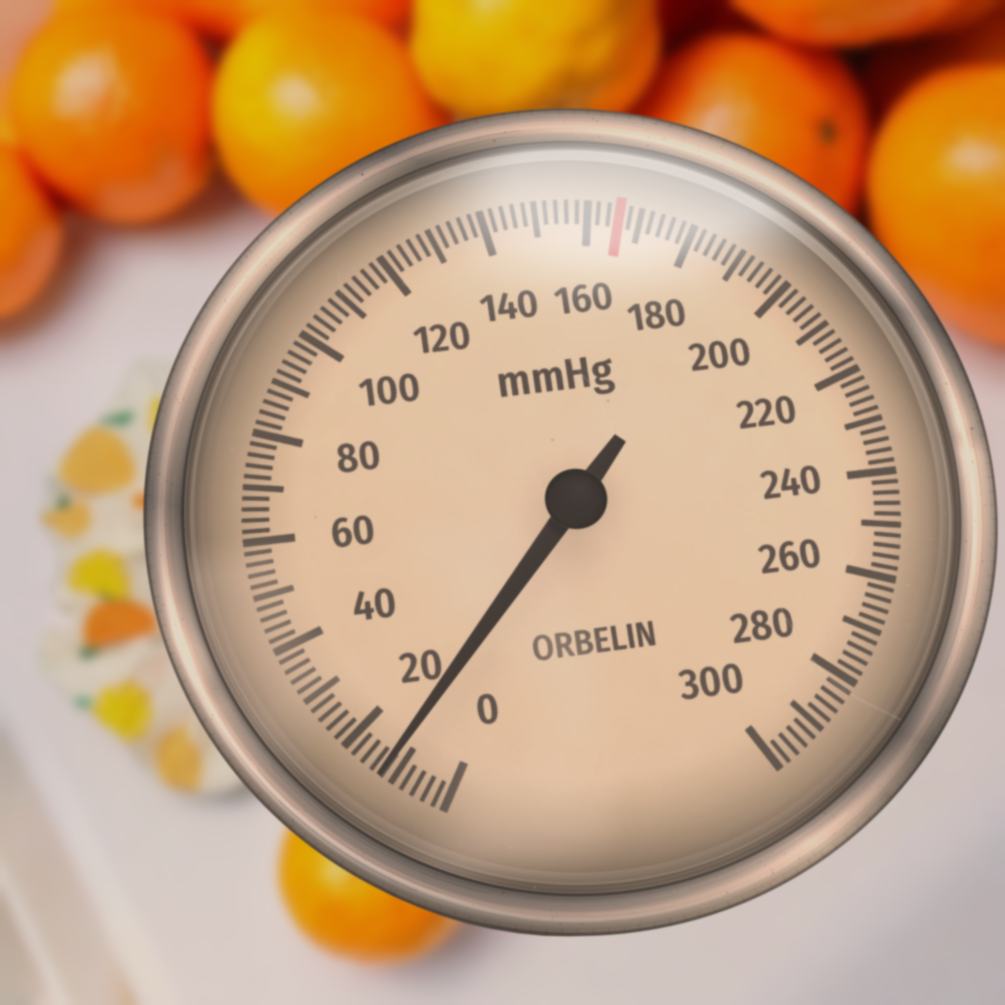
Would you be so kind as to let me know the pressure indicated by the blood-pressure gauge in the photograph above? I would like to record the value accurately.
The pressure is 12 mmHg
